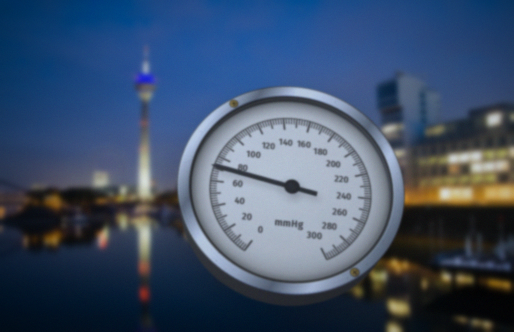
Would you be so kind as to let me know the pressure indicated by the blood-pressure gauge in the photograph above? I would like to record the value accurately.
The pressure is 70 mmHg
